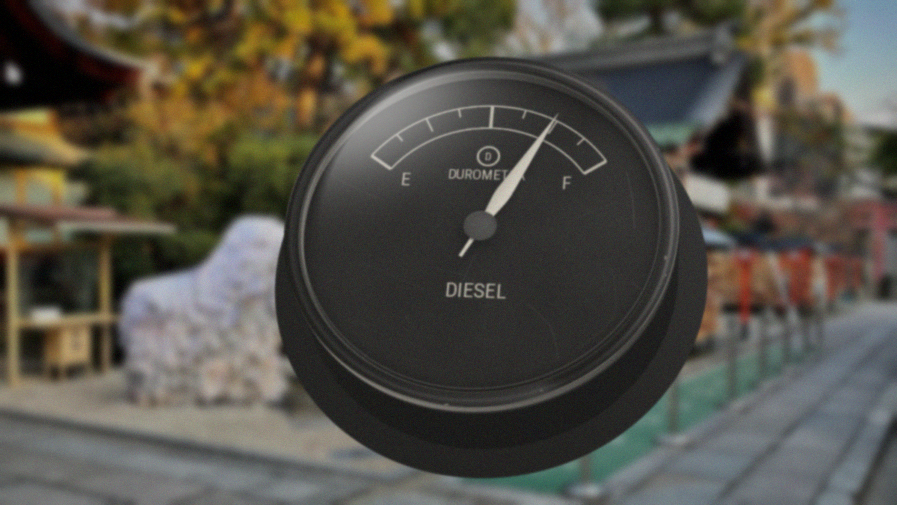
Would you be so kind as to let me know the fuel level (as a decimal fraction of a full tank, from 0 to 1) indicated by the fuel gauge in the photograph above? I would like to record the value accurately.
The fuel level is 0.75
